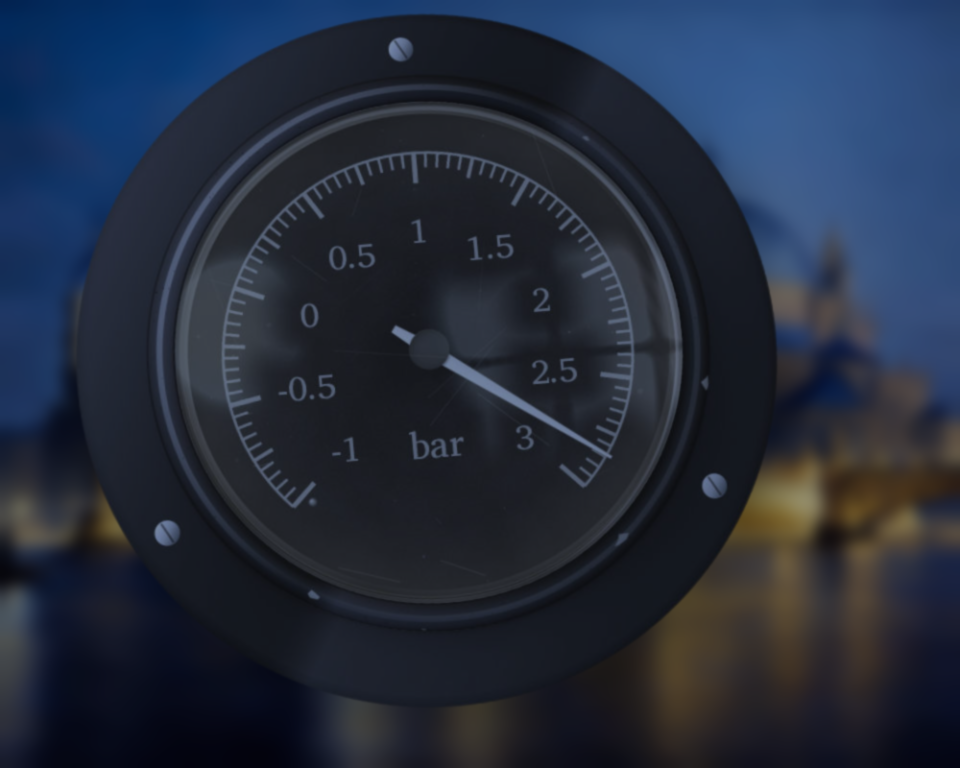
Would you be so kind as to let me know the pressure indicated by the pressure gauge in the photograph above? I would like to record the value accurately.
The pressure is 2.85 bar
